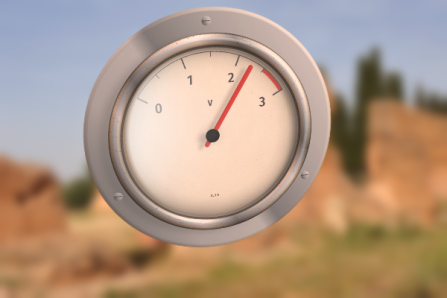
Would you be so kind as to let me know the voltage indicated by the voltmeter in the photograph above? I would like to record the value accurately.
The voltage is 2.25 V
